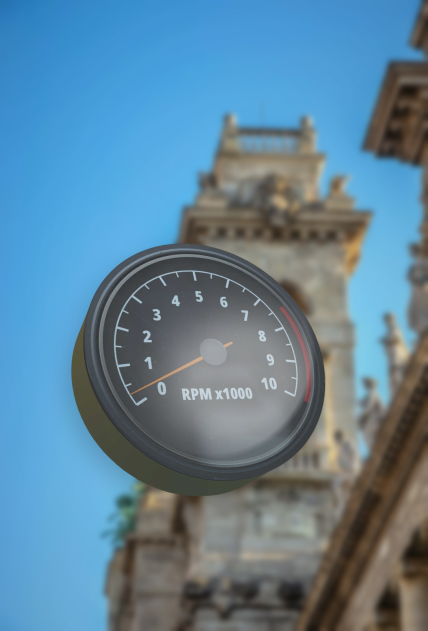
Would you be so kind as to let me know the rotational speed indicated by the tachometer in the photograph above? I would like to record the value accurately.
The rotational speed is 250 rpm
